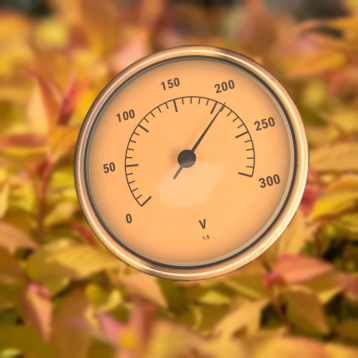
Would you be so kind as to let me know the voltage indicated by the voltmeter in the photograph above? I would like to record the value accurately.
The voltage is 210 V
